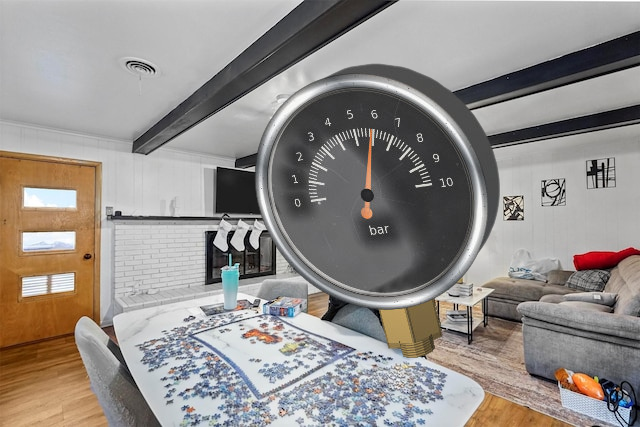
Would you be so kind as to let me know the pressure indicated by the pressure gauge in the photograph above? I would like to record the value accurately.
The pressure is 6 bar
